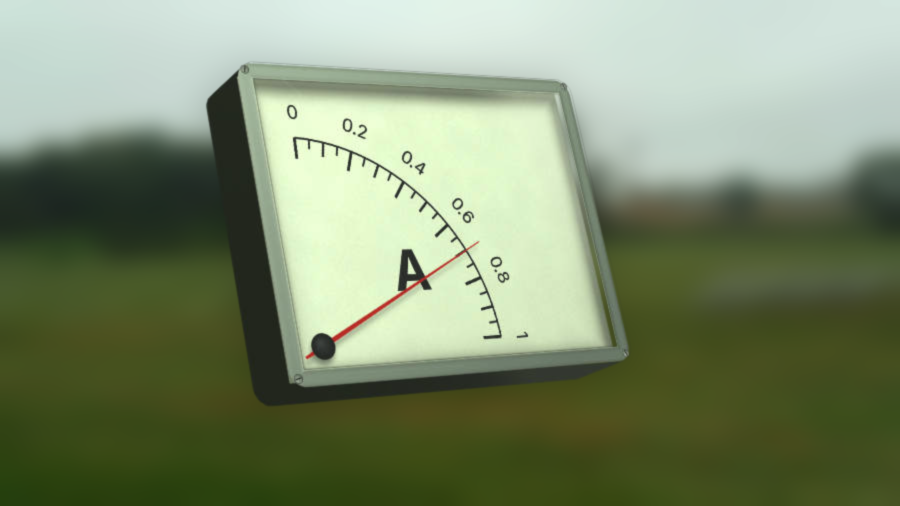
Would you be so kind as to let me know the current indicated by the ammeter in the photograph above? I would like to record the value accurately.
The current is 0.7 A
